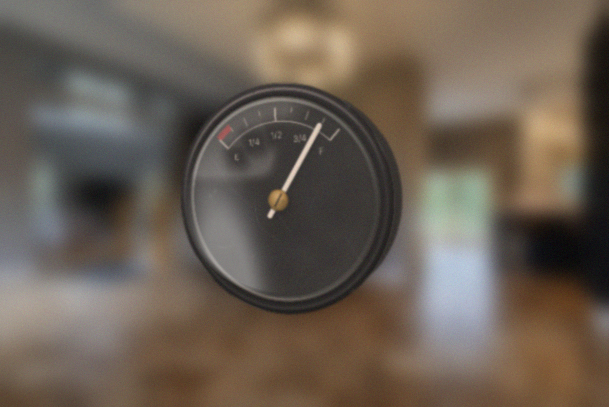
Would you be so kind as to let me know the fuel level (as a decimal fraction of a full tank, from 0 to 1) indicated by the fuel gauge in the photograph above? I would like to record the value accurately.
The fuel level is 0.875
